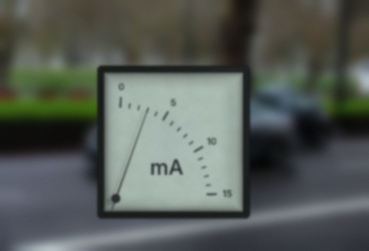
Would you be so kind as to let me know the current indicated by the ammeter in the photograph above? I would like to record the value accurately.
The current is 3 mA
